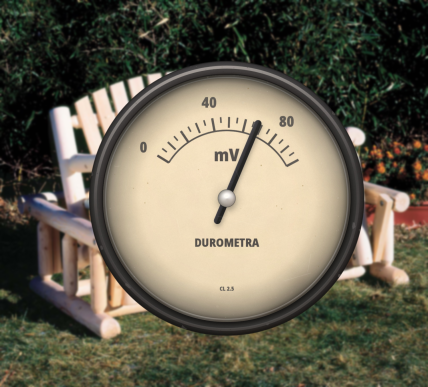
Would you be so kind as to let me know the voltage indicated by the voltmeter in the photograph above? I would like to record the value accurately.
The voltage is 67.5 mV
